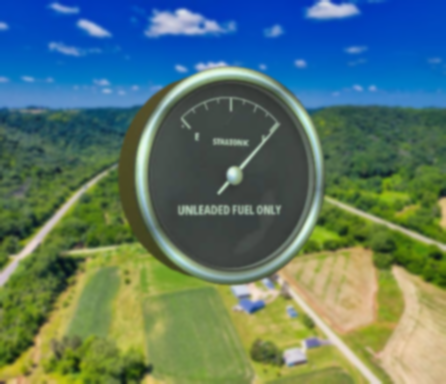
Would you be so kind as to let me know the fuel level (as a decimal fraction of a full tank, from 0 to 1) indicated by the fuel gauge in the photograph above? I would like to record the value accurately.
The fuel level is 1
